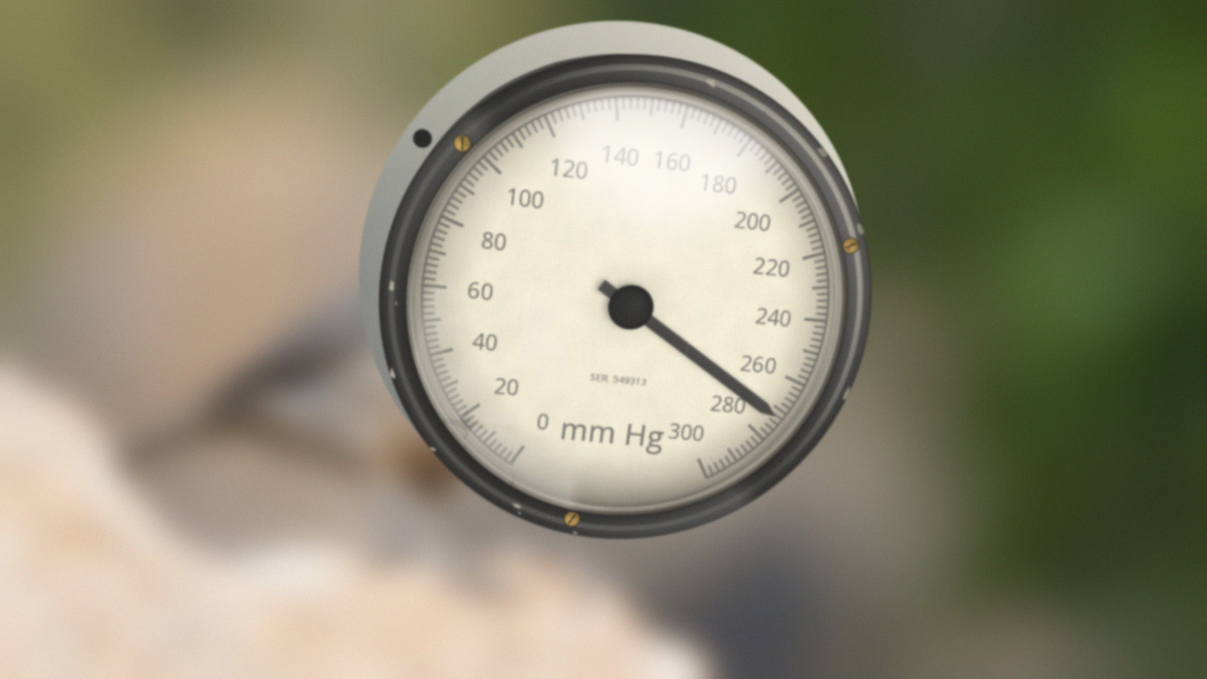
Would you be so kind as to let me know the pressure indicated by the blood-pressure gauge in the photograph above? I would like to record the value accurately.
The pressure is 272 mmHg
